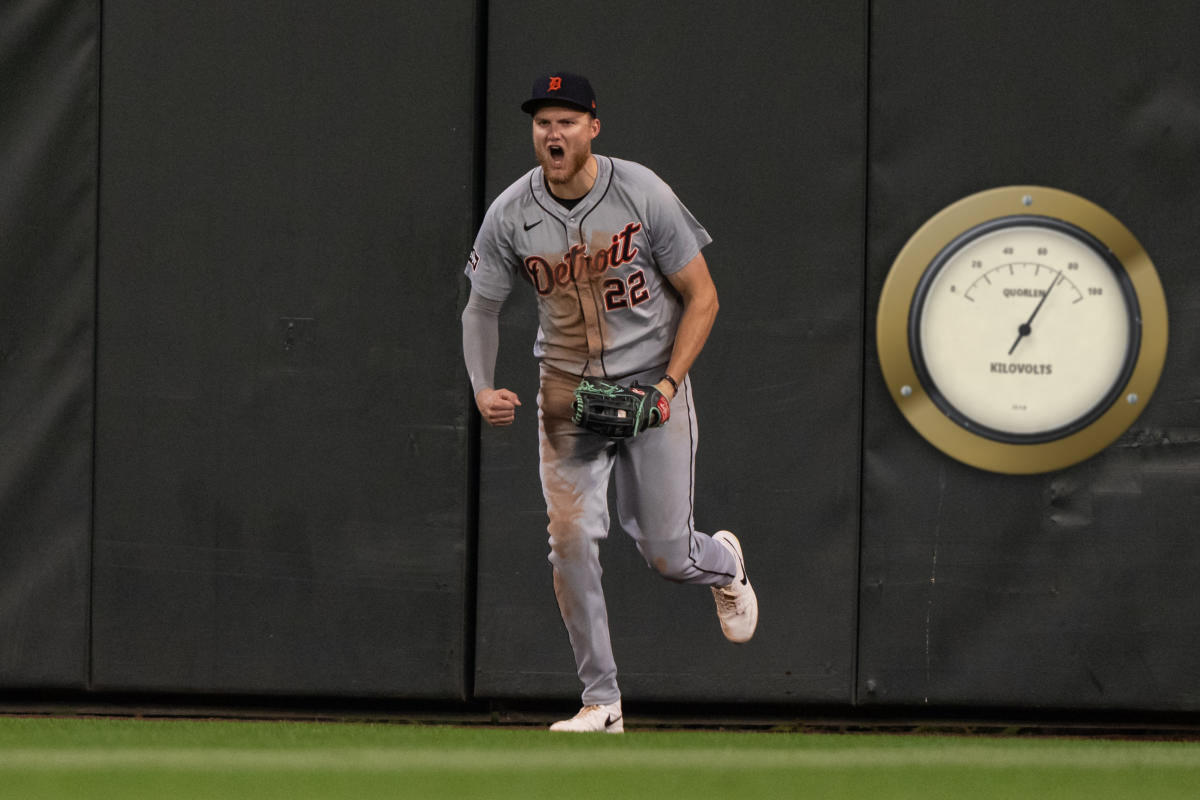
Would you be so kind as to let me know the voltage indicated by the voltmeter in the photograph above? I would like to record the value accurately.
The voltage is 75 kV
